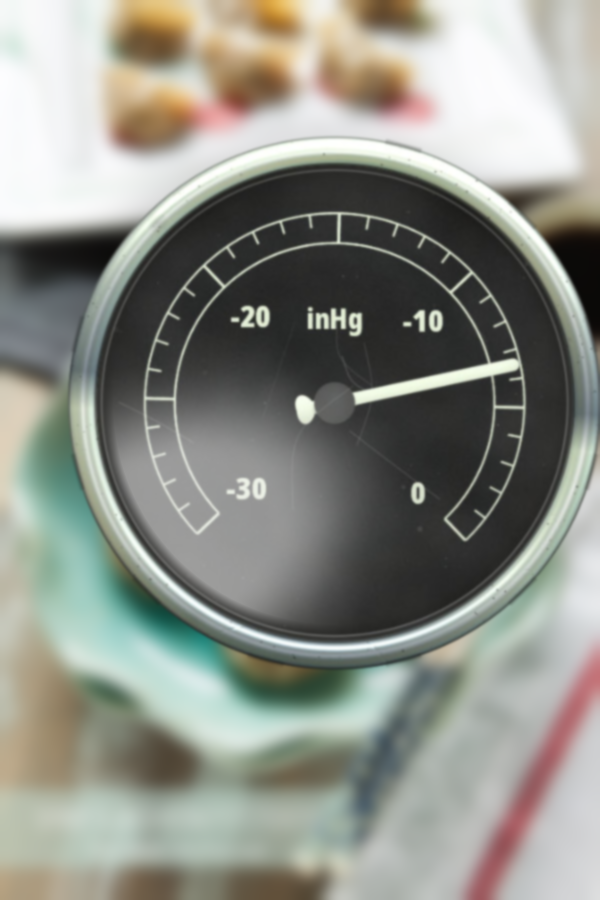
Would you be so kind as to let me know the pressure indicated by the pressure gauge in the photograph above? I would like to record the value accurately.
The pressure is -6.5 inHg
